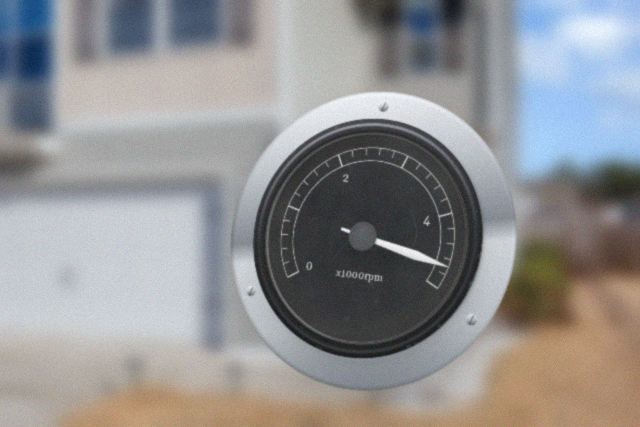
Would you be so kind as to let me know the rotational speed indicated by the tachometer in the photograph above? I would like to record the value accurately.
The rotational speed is 4700 rpm
